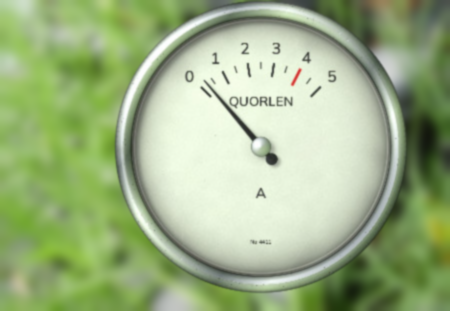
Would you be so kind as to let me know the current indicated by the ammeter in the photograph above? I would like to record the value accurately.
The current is 0.25 A
